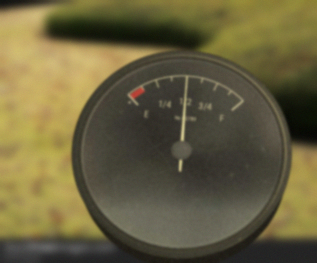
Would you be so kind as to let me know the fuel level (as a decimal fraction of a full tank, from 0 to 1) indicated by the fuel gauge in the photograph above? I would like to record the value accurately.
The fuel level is 0.5
